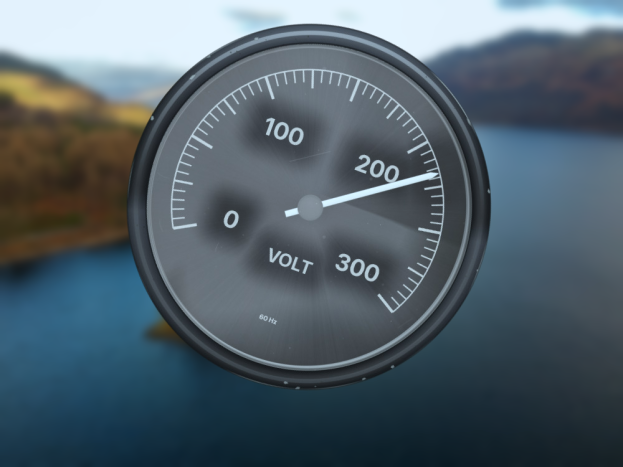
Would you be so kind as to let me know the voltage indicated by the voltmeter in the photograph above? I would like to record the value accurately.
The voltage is 217.5 V
